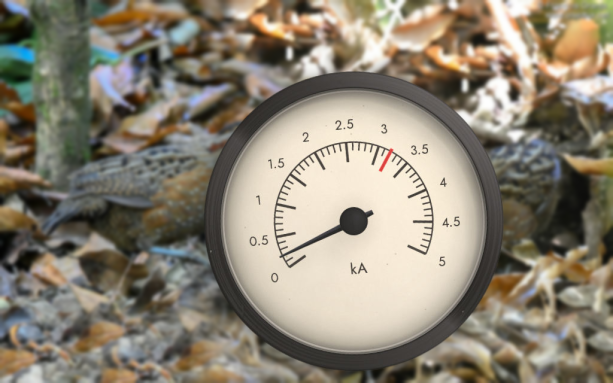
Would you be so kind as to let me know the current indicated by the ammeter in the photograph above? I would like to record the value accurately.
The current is 0.2 kA
